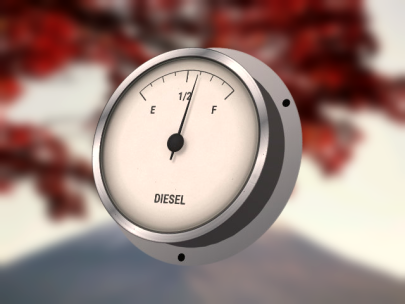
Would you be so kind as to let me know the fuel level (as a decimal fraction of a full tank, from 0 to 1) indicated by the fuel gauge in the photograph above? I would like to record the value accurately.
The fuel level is 0.625
